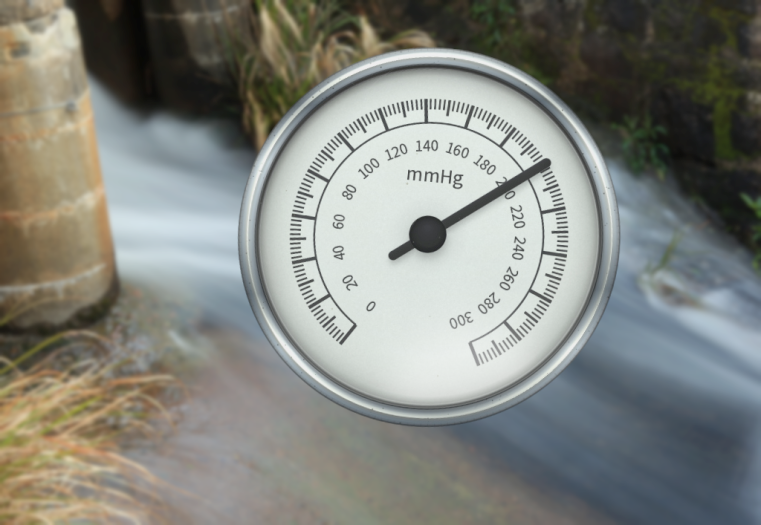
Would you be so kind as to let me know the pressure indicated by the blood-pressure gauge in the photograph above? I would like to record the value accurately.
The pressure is 200 mmHg
